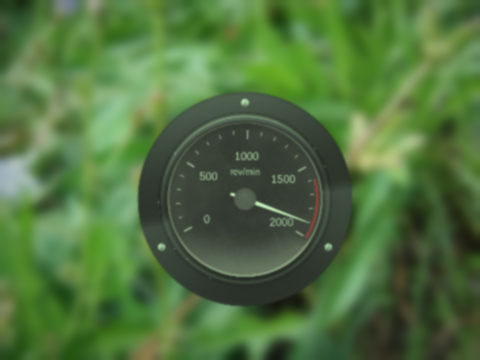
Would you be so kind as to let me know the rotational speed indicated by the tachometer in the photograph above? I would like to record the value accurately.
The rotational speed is 1900 rpm
